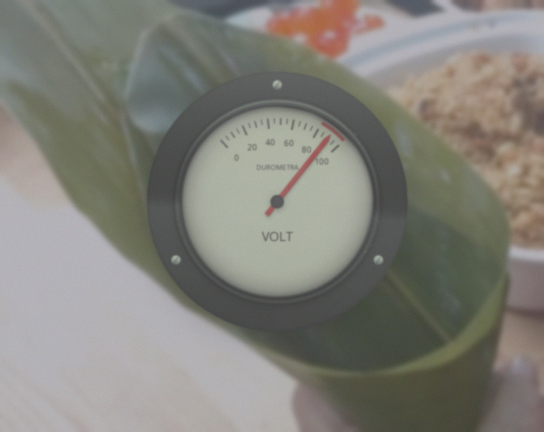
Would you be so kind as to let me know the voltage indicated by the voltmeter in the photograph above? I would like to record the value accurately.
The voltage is 90 V
